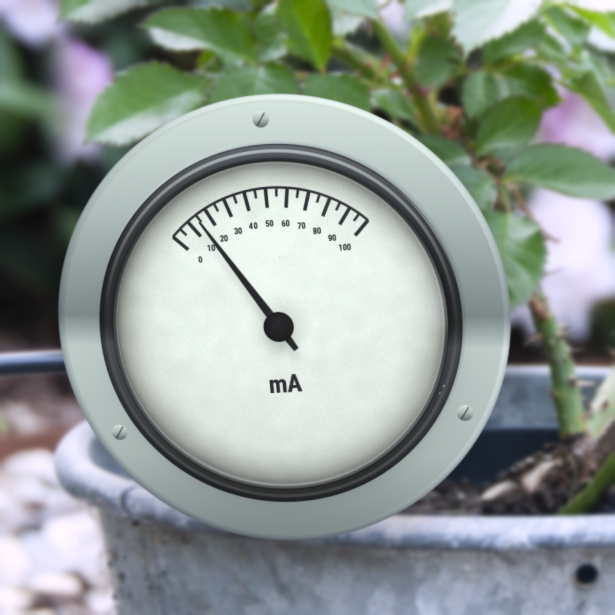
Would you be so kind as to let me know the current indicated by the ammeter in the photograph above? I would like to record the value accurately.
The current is 15 mA
